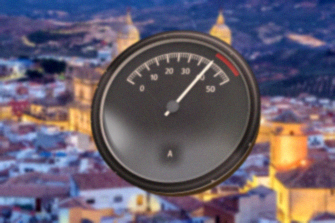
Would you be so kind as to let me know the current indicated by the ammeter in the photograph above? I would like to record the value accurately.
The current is 40 A
